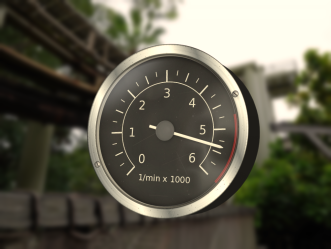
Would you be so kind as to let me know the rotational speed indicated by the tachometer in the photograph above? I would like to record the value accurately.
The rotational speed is 5375 rpm
